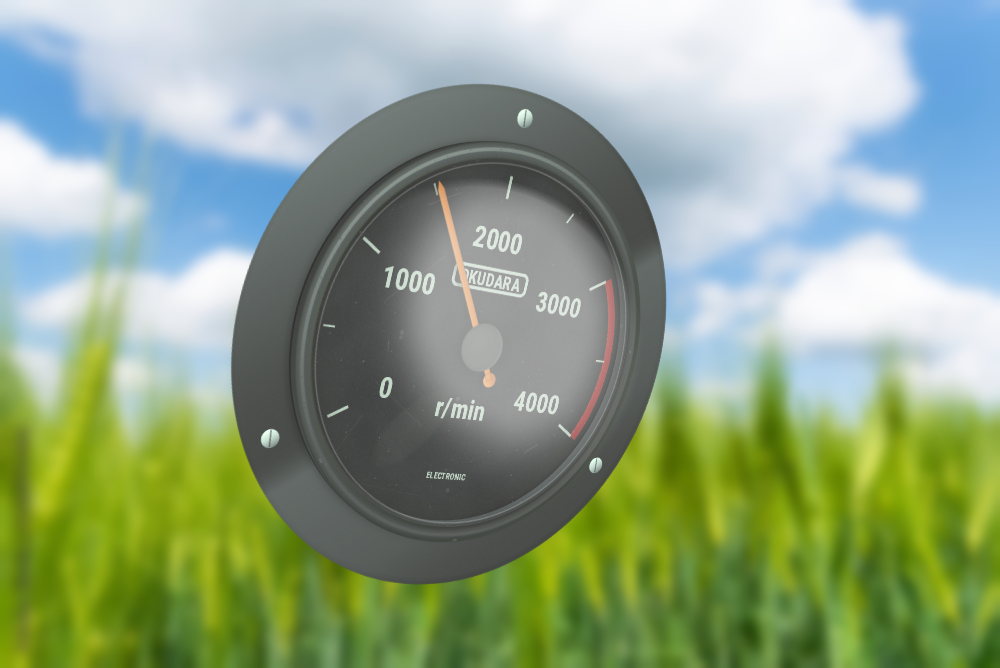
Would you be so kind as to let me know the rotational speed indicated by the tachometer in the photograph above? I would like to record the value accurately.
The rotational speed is 1500 rpm
